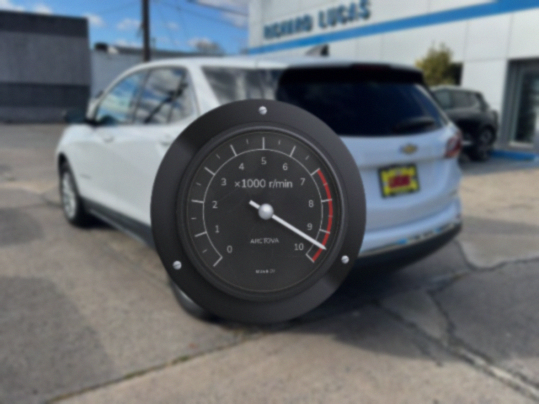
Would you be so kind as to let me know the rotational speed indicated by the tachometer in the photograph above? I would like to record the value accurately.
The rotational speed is 9500 rpm
